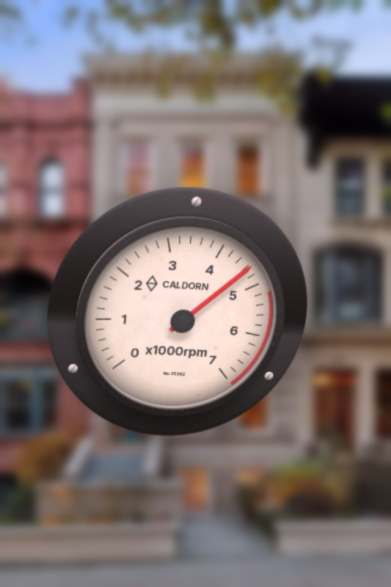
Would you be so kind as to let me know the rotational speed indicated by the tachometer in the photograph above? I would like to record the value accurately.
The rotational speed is 4600 rpm
